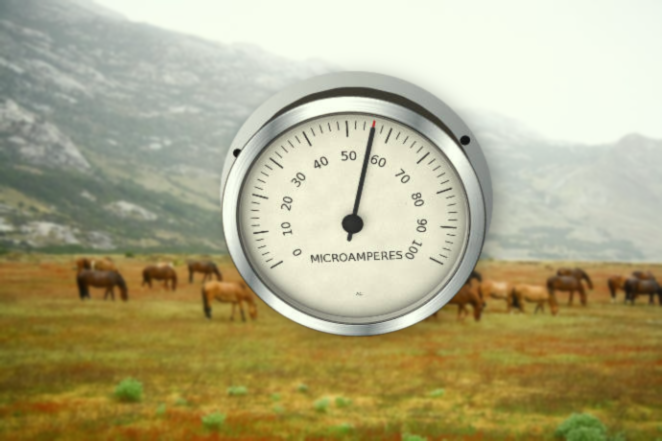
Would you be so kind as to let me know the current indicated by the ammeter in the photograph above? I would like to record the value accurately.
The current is 56 µA
